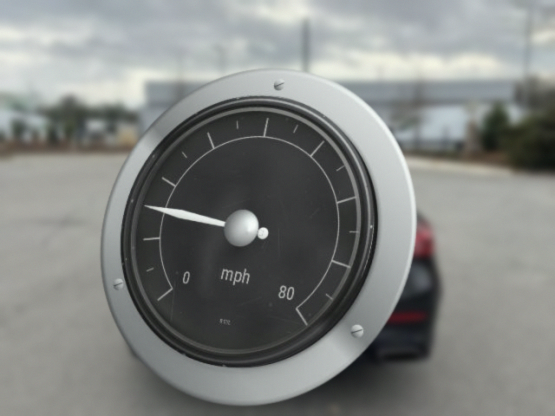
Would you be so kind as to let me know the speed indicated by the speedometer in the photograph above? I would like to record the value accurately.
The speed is 15 mph
